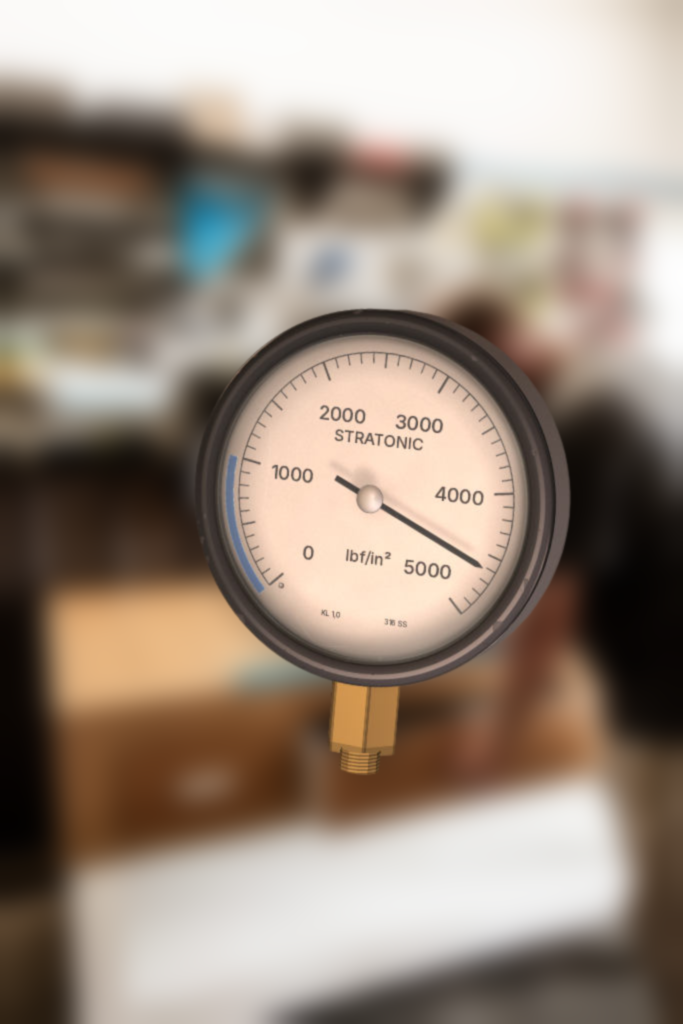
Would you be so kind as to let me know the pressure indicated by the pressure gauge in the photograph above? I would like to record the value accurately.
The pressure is 4600 psi
